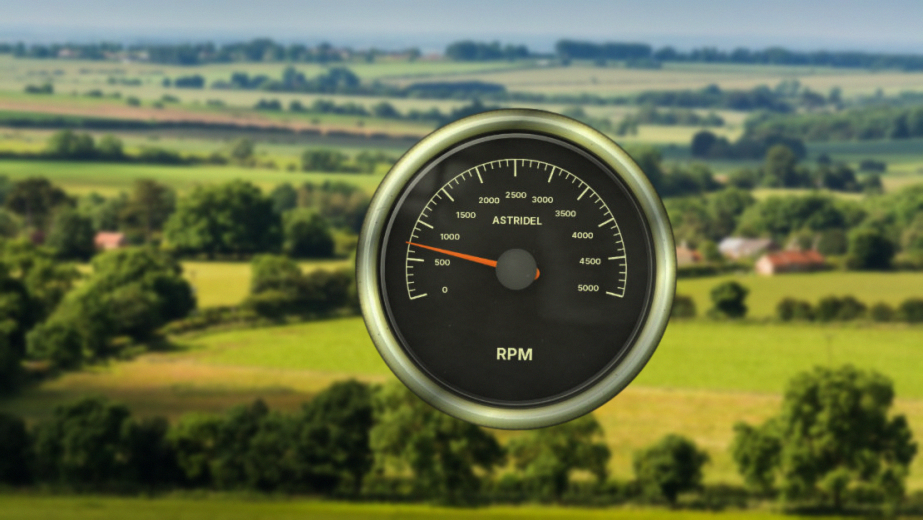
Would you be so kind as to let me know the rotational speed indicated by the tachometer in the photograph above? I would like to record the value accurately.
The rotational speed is 700 rpm
